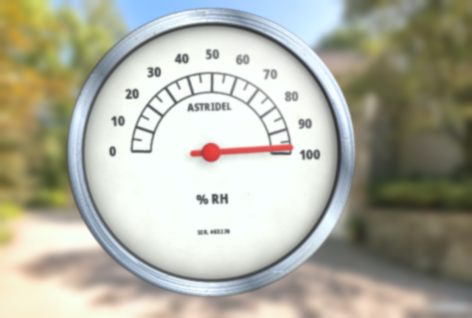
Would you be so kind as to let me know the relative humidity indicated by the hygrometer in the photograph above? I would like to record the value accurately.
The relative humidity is 97.5 %
